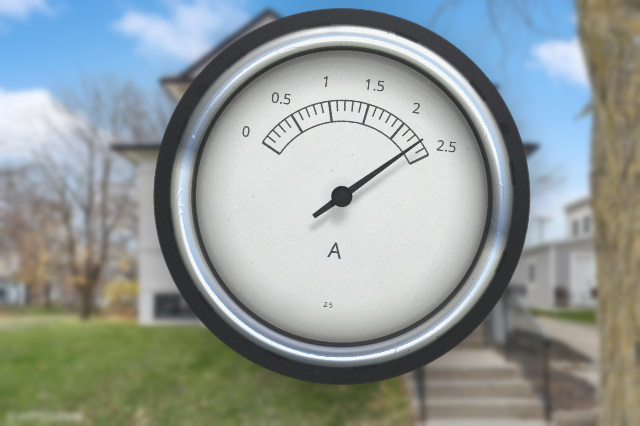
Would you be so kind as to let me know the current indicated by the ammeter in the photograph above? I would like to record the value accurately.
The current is 2.3 A
